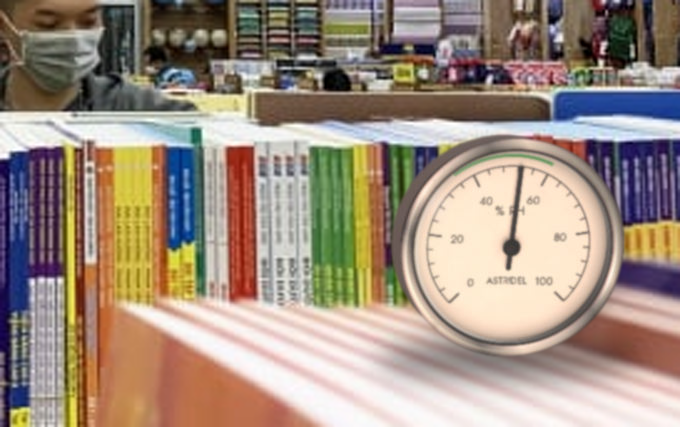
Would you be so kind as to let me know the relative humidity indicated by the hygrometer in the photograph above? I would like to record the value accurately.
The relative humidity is 52 %
